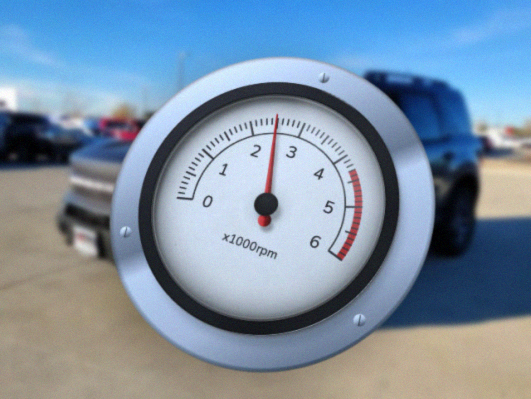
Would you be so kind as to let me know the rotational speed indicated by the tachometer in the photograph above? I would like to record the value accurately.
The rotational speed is 2500 rpm
